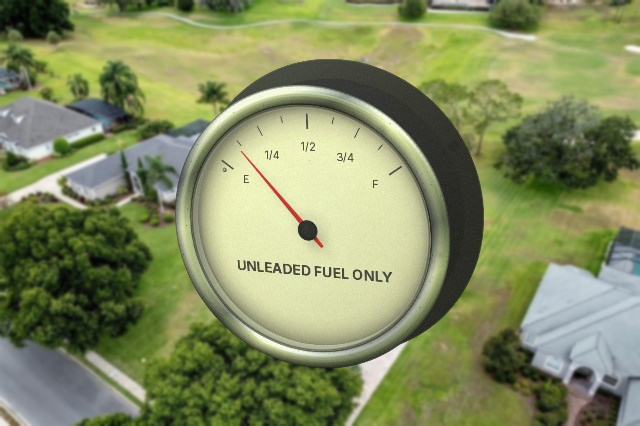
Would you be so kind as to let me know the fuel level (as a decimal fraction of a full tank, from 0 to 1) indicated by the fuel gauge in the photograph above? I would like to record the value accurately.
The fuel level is 0.125
